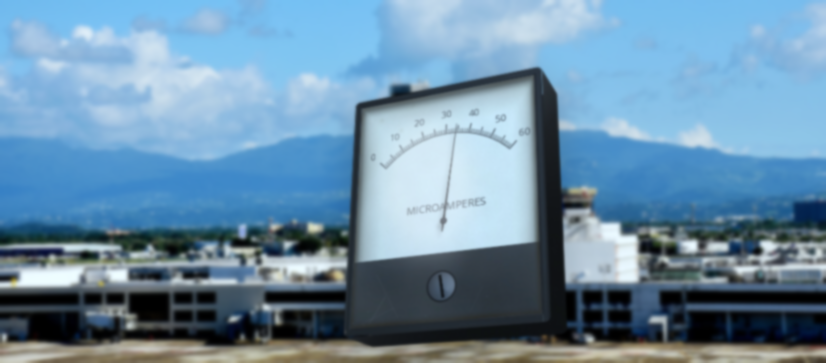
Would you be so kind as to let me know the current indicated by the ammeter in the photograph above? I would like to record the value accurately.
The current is 35 µA
